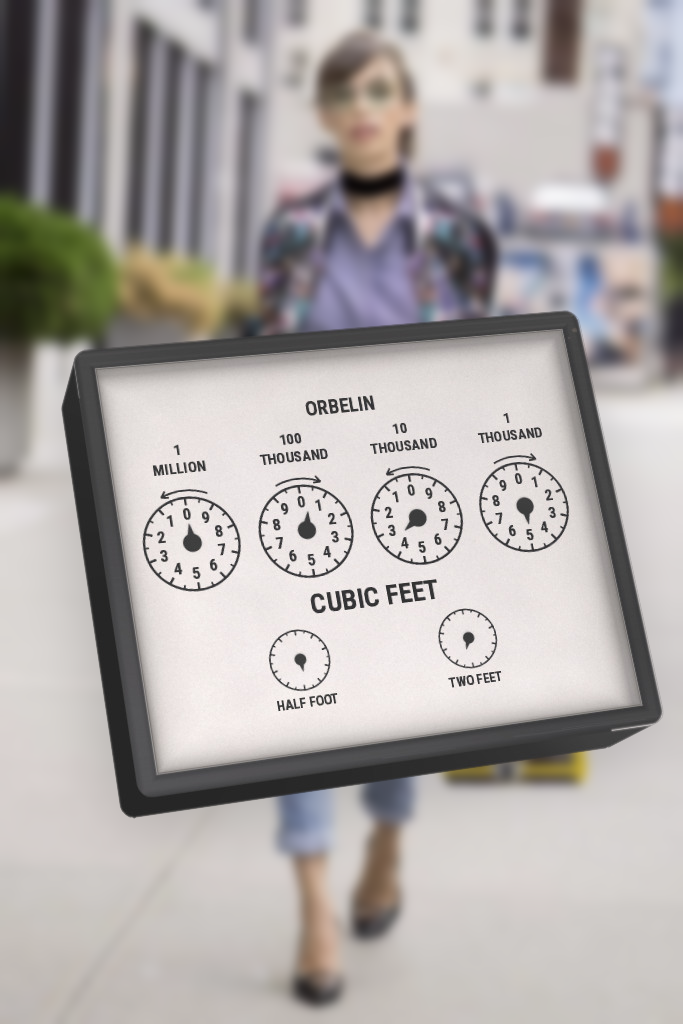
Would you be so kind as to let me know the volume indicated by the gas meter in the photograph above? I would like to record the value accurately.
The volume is 3500 ft³
